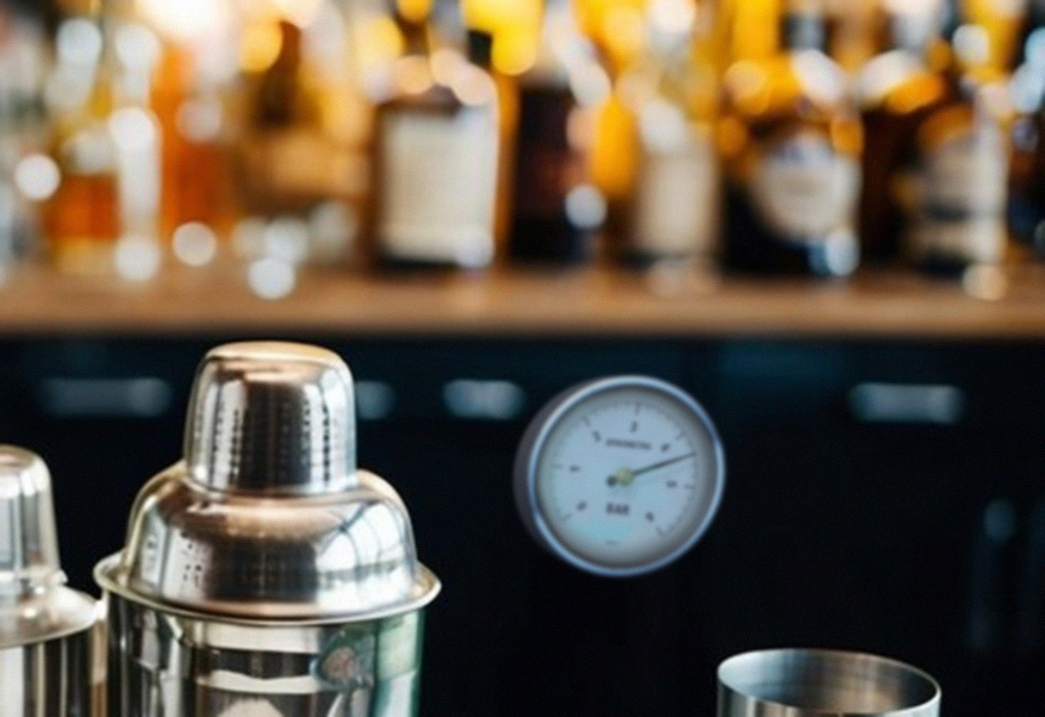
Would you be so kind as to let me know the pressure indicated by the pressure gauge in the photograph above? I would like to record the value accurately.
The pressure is 4.4 bar
